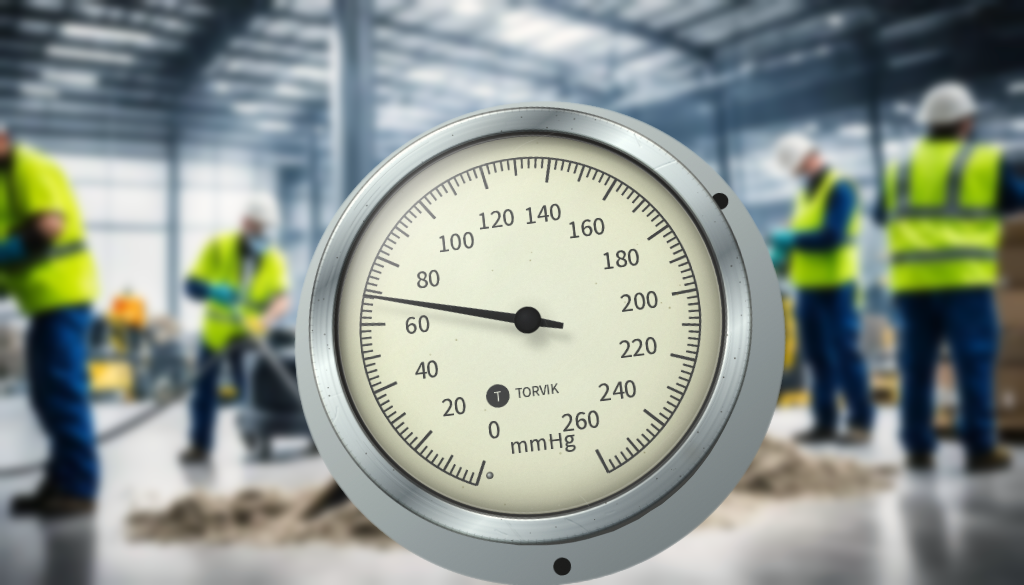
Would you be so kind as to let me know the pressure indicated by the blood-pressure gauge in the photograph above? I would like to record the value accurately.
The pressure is 68 mmHg
